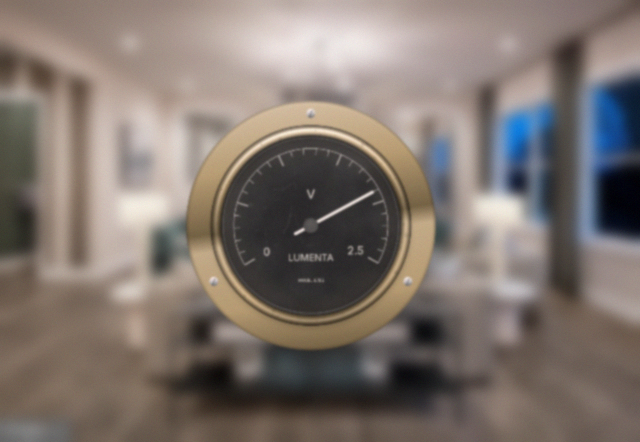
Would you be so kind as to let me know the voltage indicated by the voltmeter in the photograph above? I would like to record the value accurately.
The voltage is 1.9 V
